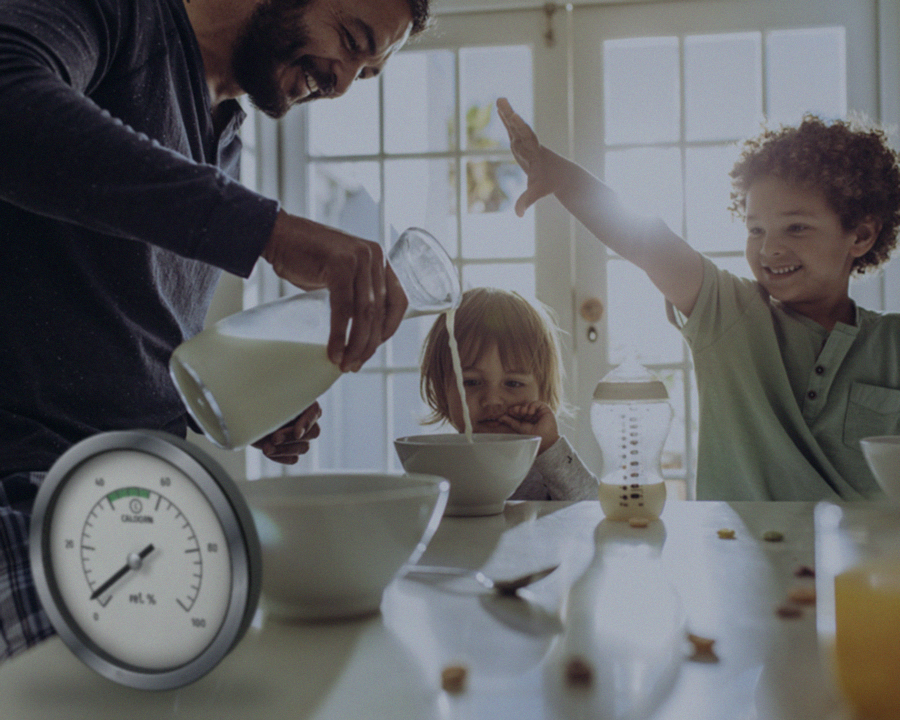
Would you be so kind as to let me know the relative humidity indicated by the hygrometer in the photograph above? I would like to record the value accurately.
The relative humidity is 4 %
